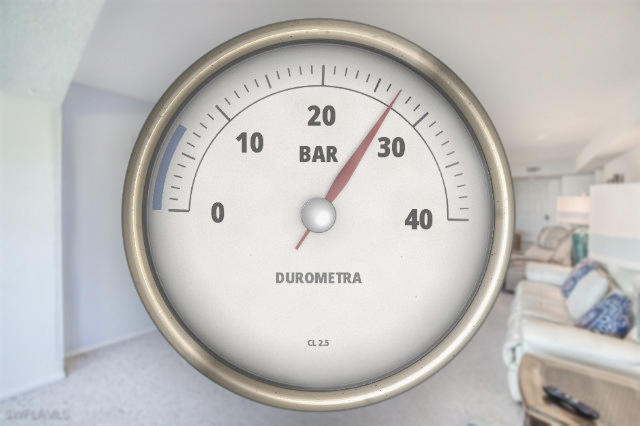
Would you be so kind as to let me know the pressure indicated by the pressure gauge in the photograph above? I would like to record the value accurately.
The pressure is 27 bar
